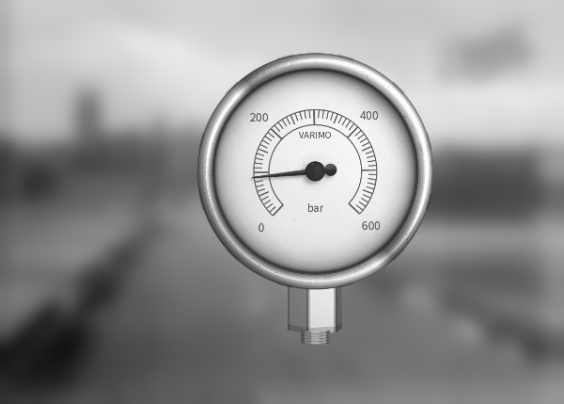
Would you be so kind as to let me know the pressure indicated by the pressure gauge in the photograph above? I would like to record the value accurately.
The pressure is 90 bar
